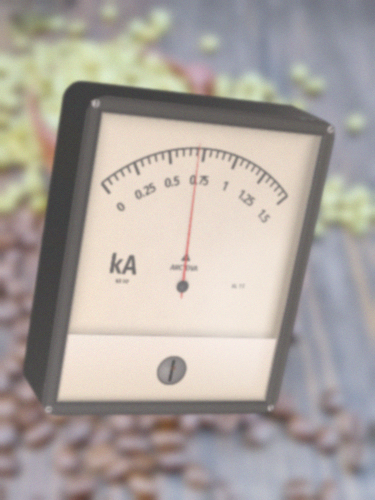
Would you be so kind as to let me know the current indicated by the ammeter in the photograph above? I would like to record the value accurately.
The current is 0.7 kA
